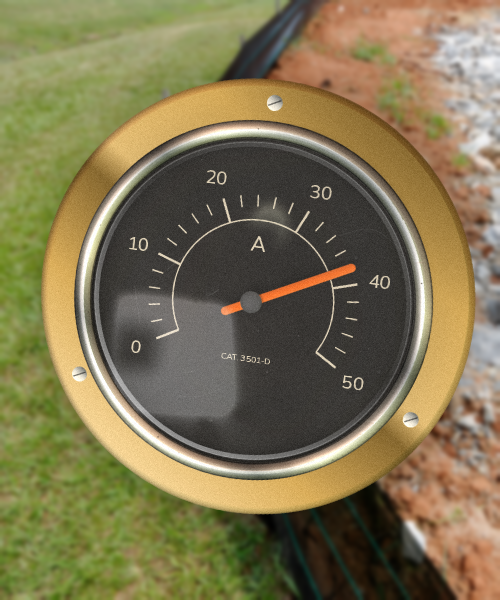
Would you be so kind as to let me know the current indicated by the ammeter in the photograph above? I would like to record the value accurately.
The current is 38 A
